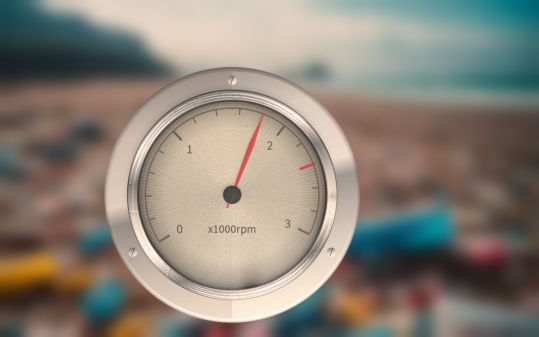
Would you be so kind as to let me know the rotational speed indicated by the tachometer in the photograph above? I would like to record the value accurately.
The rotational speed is 1800 rpm
